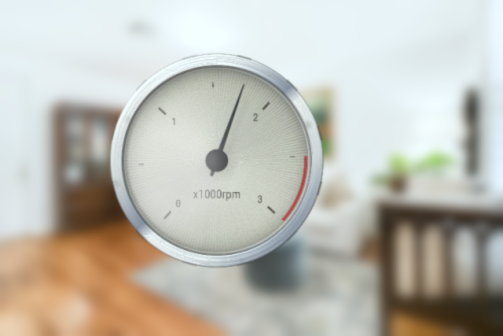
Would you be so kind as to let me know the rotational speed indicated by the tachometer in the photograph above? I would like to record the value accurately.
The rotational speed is 1750 rpm
